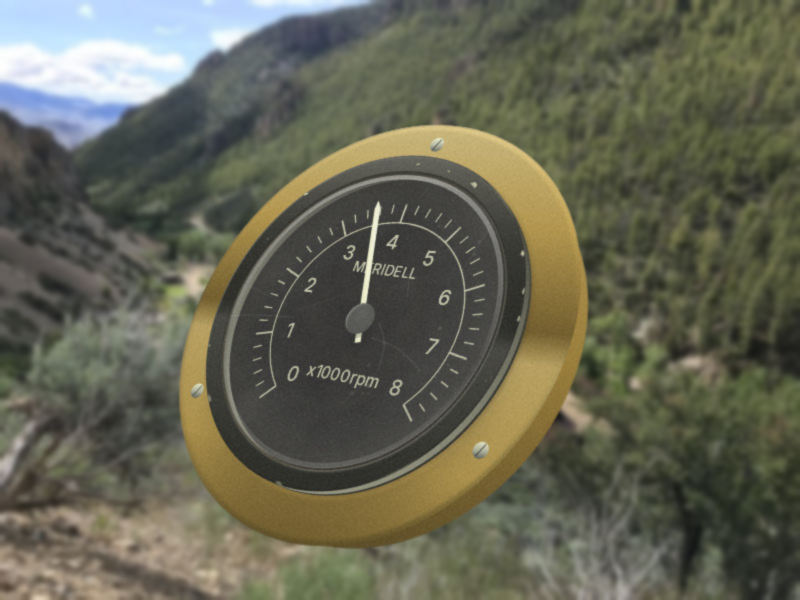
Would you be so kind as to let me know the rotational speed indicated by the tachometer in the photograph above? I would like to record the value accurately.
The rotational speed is 3600 rpm
